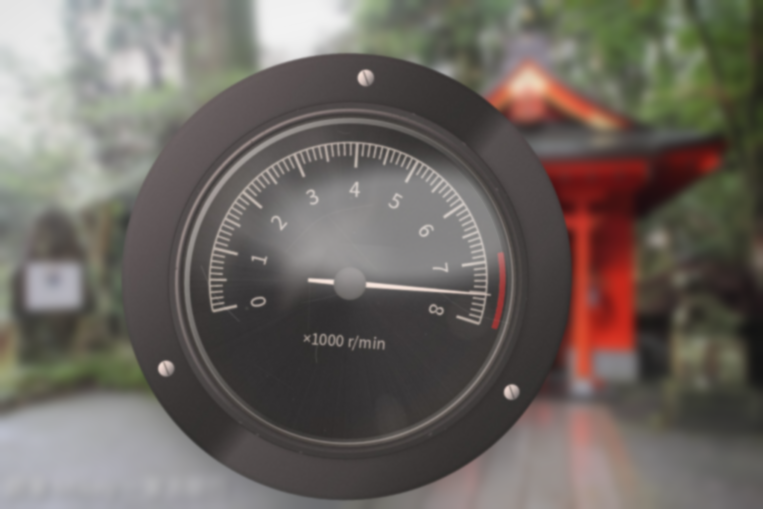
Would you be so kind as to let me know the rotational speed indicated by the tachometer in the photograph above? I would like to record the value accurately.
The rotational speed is 7500 rpm
